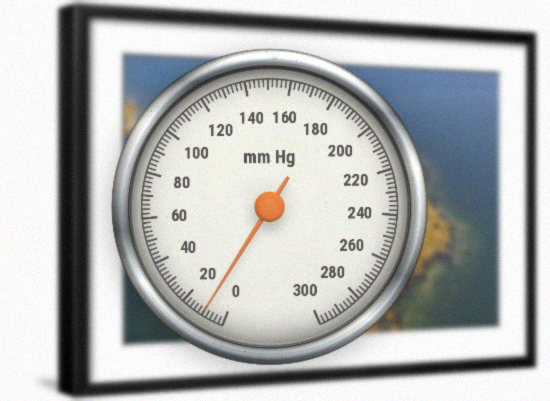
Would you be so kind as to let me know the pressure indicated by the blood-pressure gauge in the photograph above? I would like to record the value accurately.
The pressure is 10 mmHg
